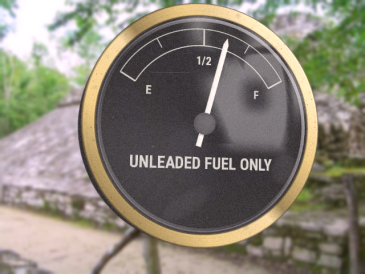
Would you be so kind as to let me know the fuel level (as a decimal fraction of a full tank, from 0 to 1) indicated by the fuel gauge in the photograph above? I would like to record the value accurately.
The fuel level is 0.625
